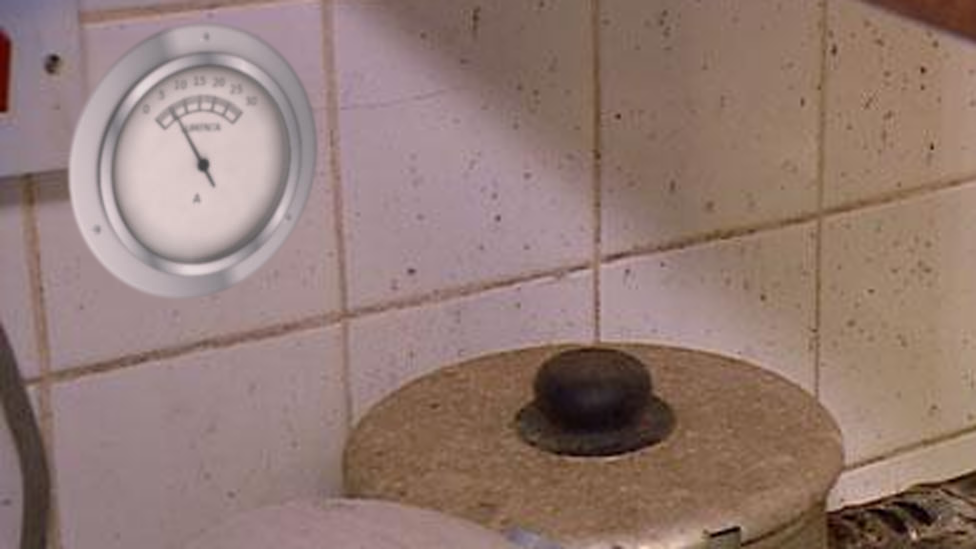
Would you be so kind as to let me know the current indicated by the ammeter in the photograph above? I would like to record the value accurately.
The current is 5 A
